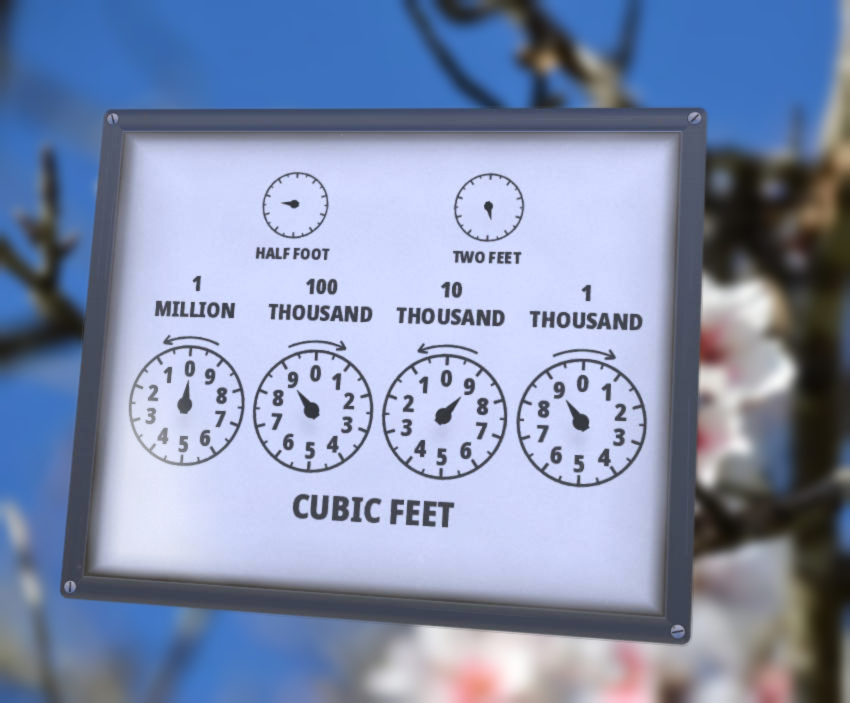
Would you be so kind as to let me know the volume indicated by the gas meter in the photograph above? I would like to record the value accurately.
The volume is 988900 ft³
